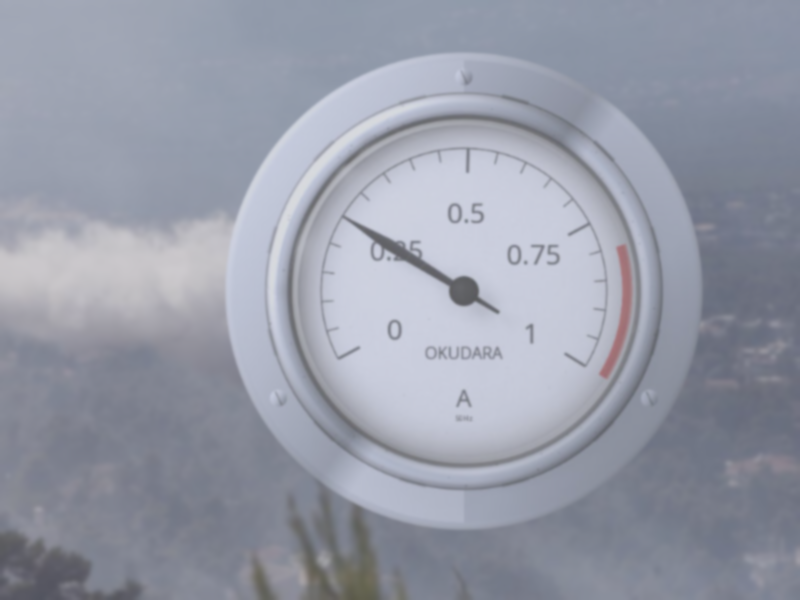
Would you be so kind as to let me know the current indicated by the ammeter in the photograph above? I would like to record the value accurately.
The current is 0.25 A
